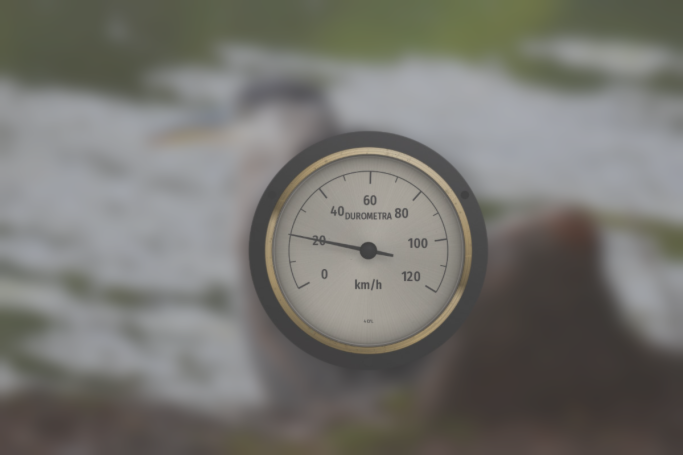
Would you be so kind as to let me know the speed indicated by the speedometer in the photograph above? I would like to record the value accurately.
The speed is 20 km/h
